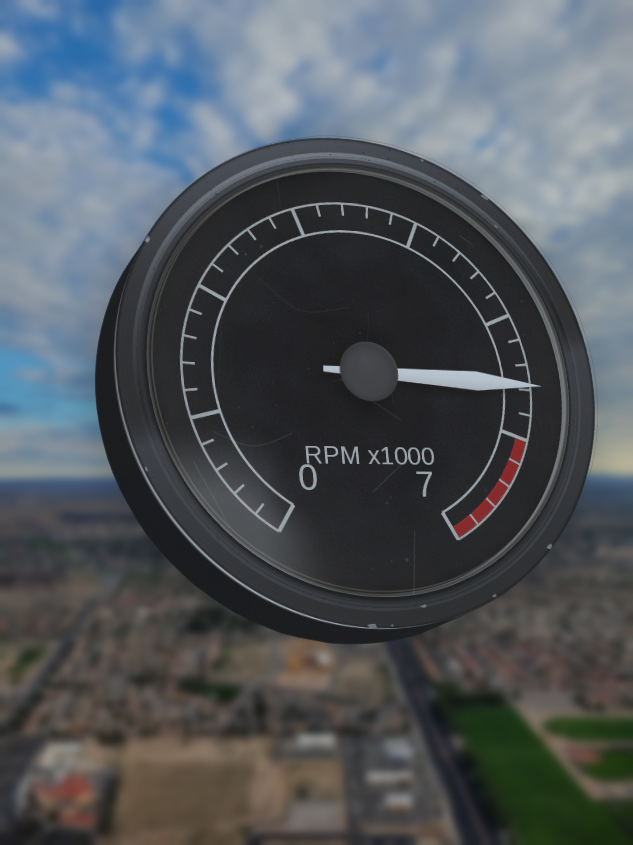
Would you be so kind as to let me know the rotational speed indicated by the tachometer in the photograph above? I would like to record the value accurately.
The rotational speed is 5600 rpm
